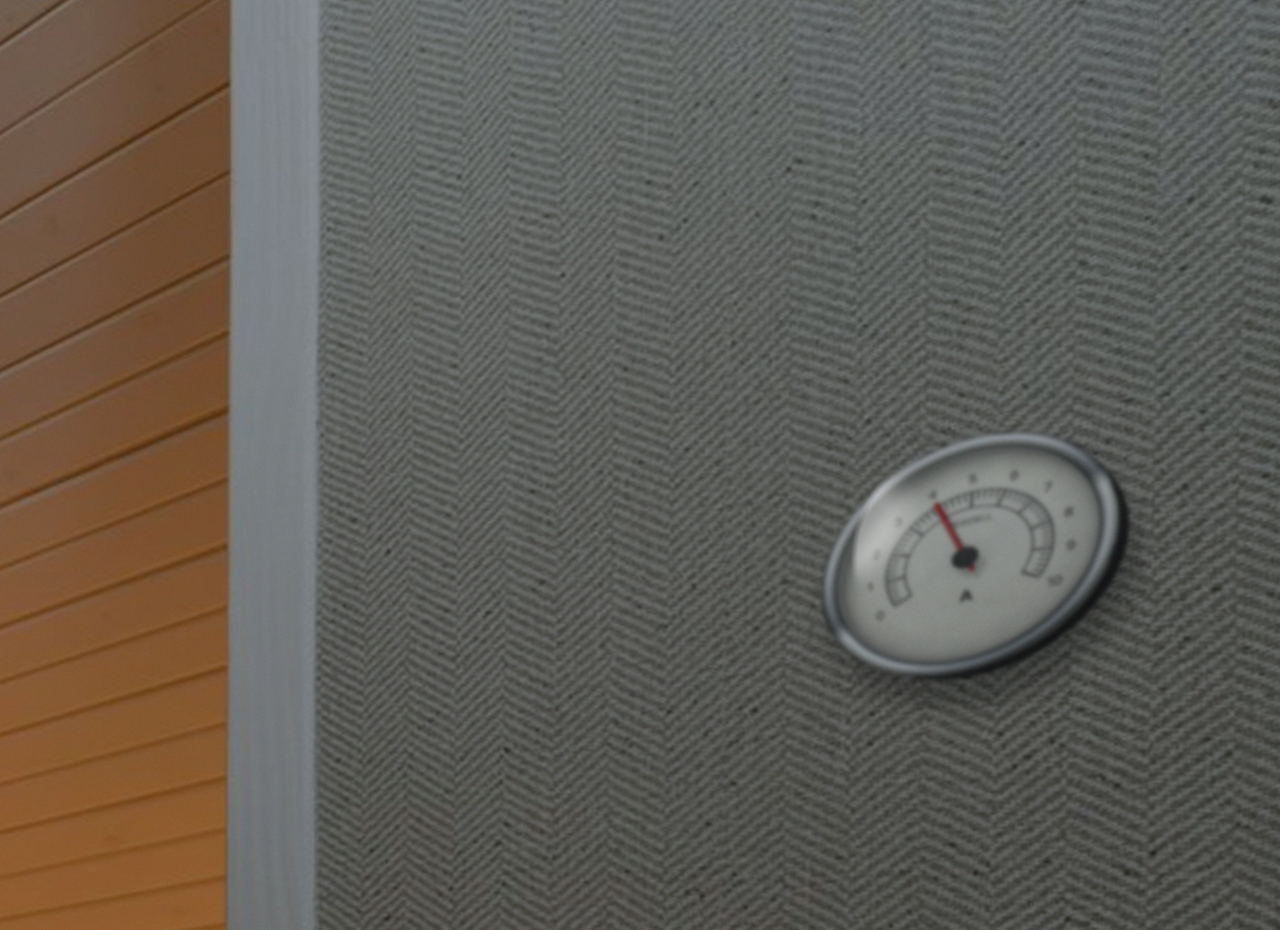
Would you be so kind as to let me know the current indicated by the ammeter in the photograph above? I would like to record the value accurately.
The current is 4 A
